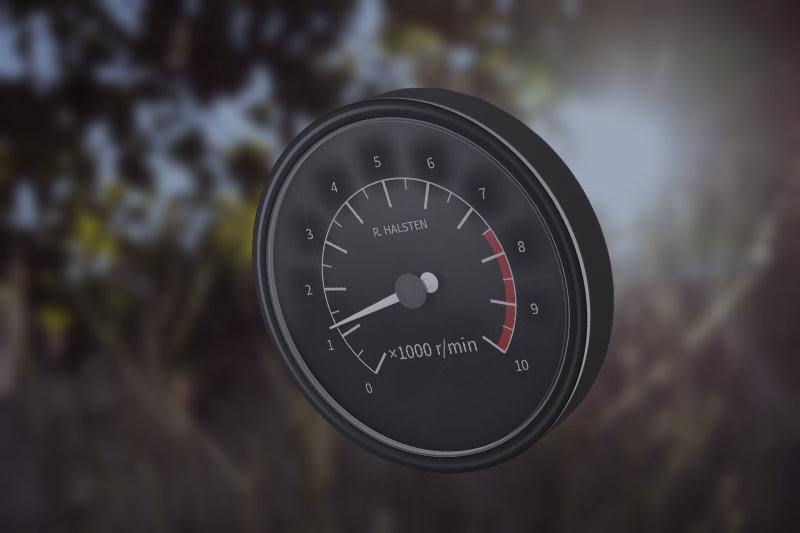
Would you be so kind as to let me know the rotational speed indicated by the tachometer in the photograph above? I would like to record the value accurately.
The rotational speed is 1250 rpm
